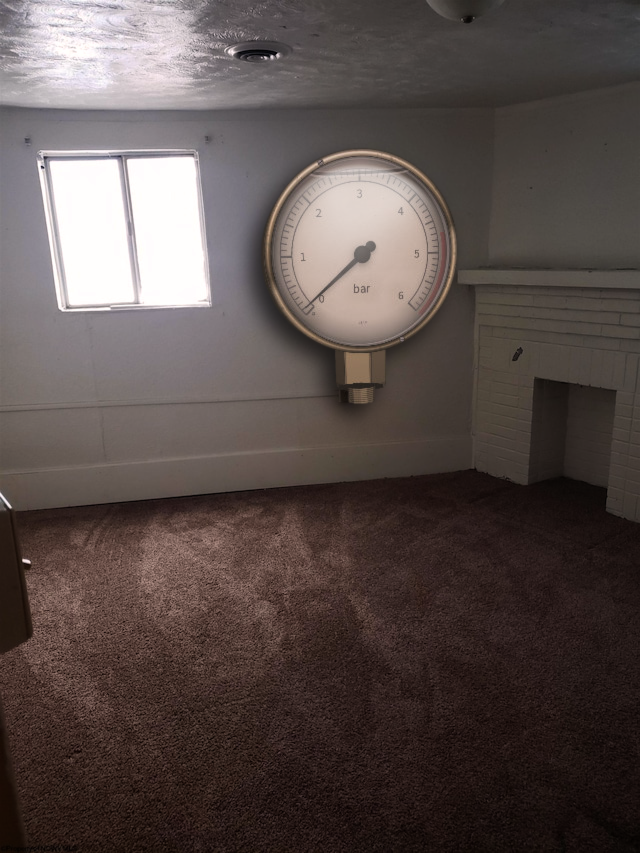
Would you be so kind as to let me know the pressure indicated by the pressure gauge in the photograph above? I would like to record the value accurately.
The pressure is 0.1 bar
